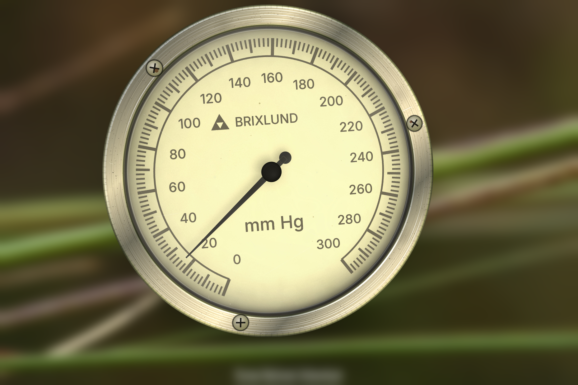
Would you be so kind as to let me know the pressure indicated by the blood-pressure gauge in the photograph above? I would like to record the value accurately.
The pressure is 24 mmHg
